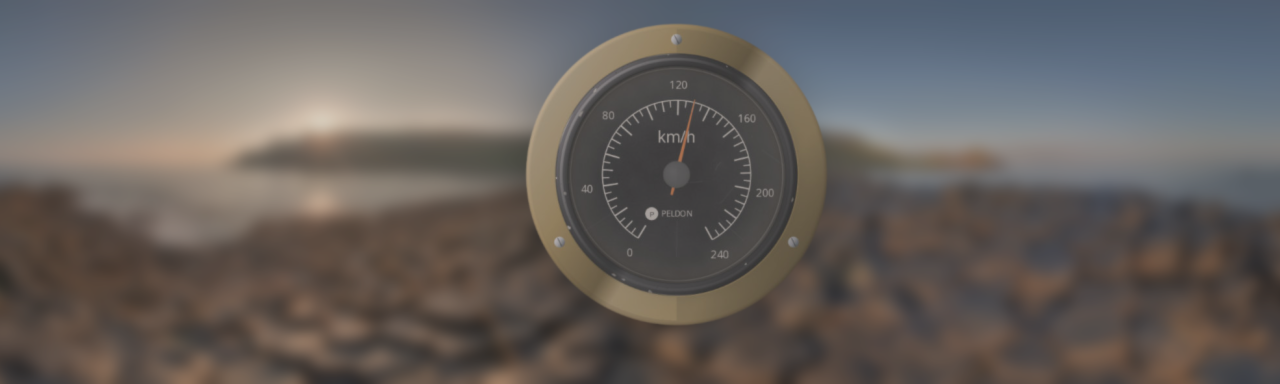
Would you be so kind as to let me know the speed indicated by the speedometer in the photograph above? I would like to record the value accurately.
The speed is 130 km/h
